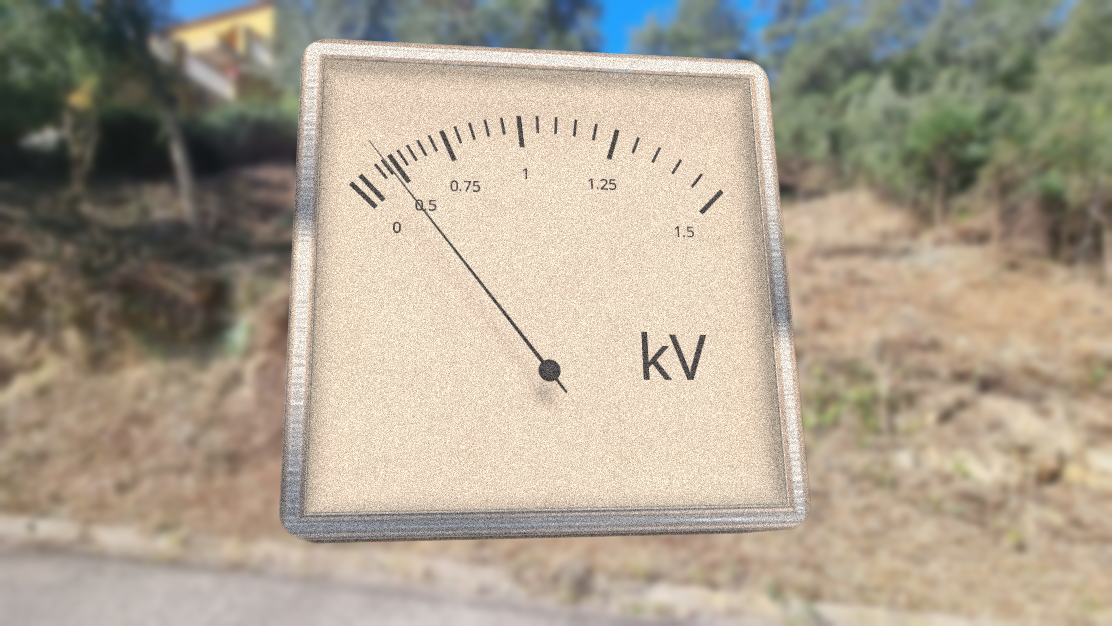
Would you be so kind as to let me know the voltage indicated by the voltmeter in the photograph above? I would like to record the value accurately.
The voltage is 0.45 kV
